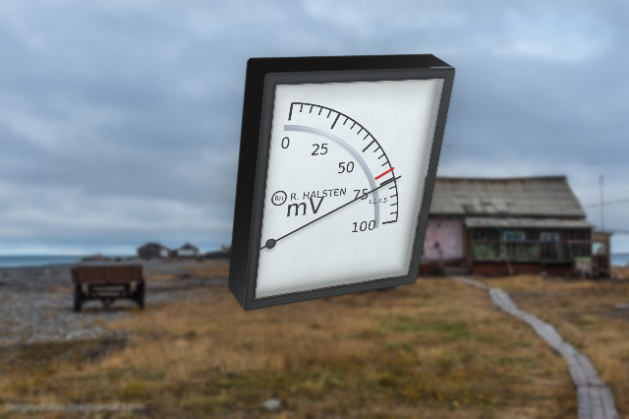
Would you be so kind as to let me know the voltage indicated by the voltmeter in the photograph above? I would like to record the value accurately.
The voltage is 75 mV
